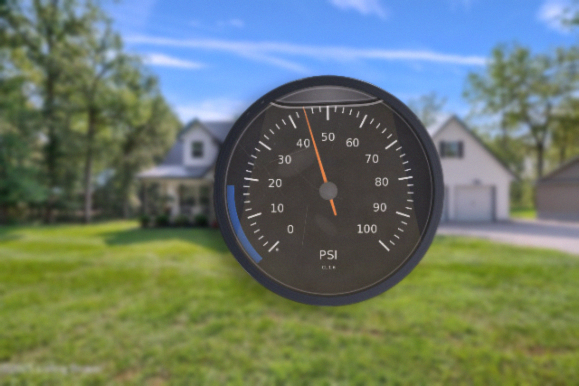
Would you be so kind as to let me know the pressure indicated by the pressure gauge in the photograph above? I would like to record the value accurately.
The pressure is 44 psi
